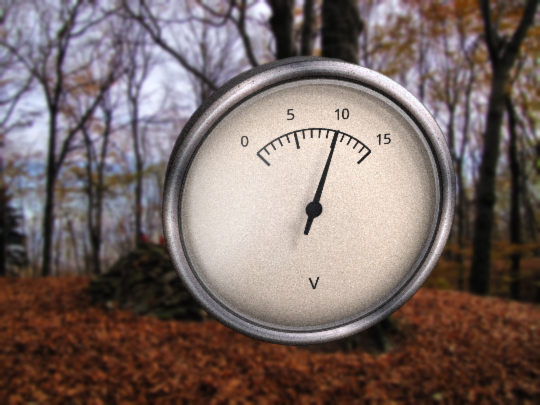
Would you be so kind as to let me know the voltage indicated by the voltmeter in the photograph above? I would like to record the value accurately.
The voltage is 10 V
